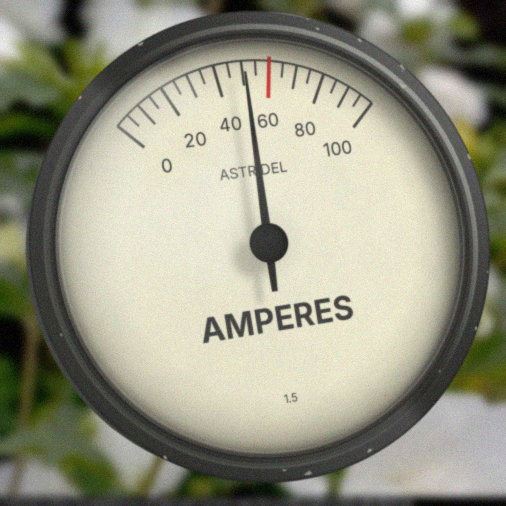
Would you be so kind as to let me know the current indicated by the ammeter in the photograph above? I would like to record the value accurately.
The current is 50 A
